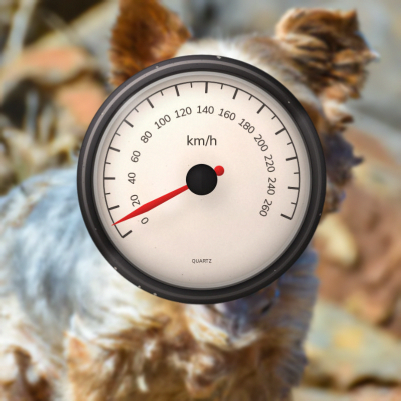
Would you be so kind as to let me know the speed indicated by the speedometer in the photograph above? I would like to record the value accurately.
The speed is 10 km/h
